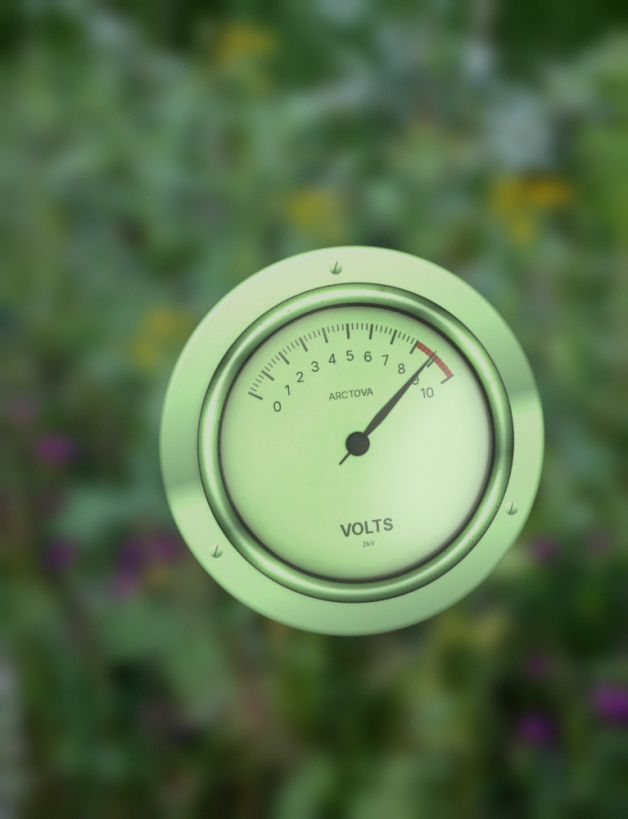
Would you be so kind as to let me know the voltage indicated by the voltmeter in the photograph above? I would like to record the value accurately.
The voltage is 8.8 V
